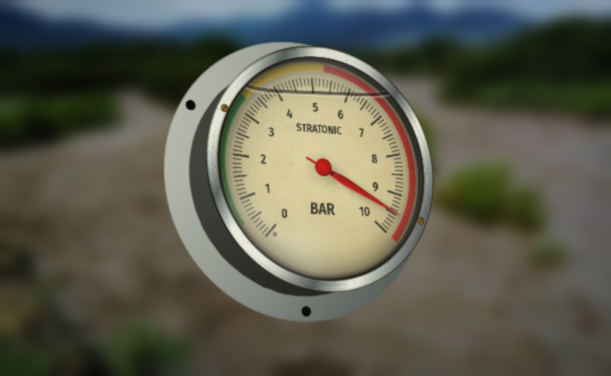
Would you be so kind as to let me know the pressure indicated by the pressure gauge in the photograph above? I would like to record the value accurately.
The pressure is 9.5 bar
